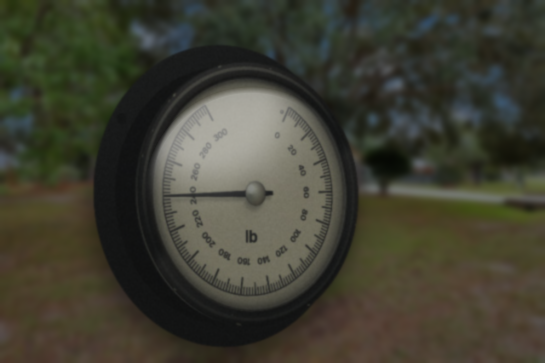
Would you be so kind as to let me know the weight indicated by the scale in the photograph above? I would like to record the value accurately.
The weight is 240 lb
